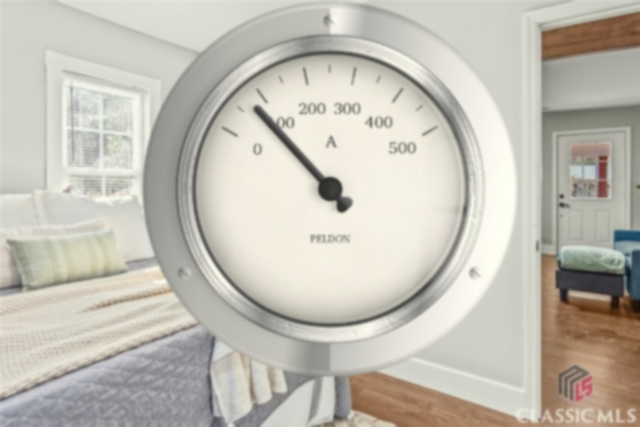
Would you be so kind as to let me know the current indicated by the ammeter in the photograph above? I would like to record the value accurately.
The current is 75 A
